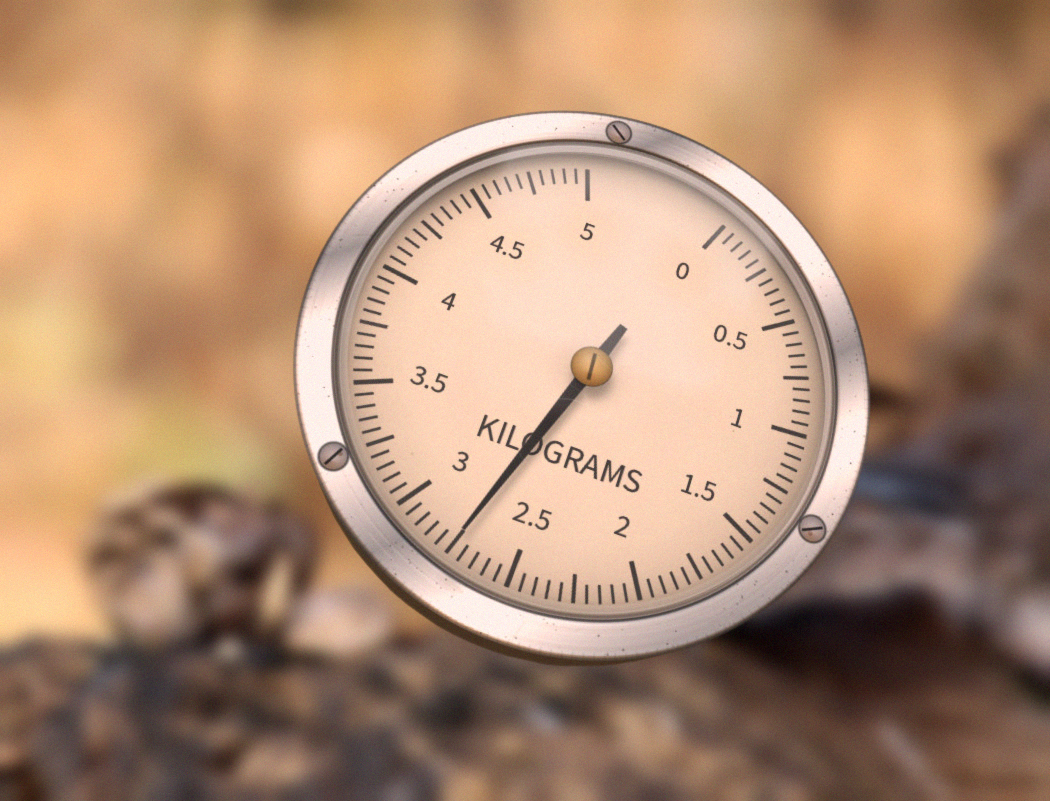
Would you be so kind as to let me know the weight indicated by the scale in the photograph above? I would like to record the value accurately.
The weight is 2.75 kg
